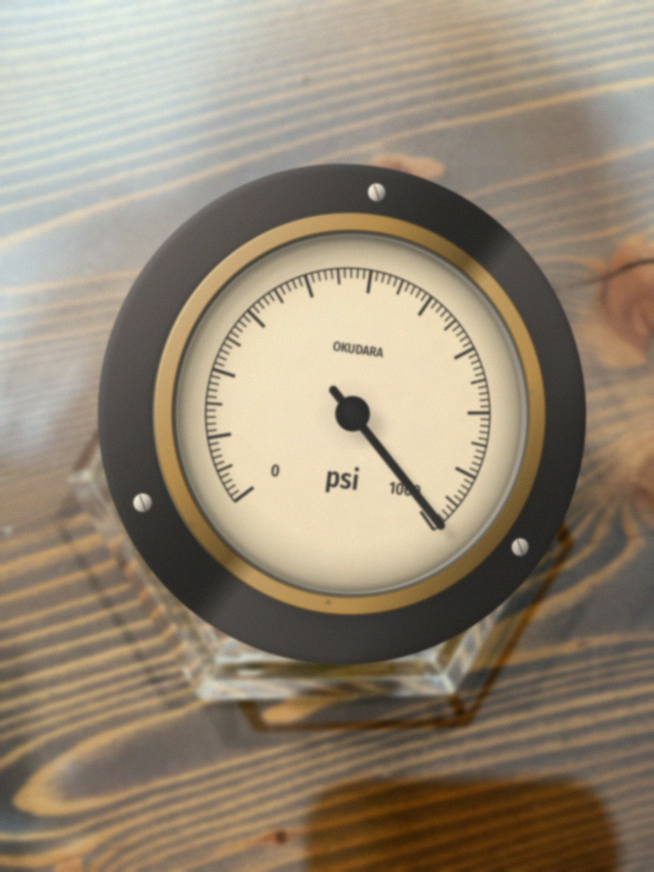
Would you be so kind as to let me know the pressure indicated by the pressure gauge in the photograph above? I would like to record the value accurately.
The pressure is 990 psi
